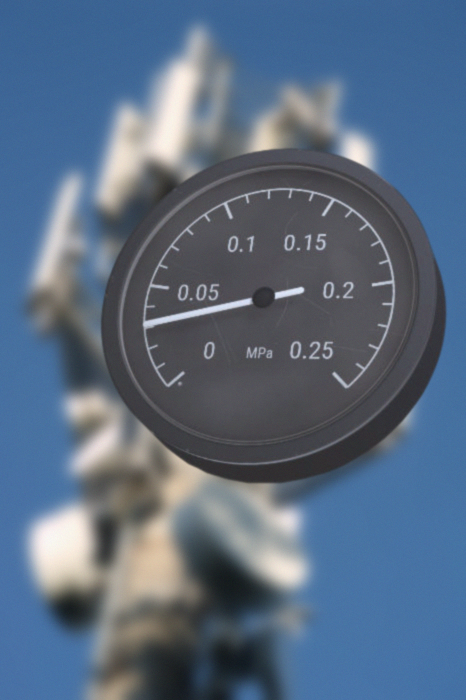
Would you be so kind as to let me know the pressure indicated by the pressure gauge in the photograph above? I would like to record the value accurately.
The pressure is 0.03 MPa
